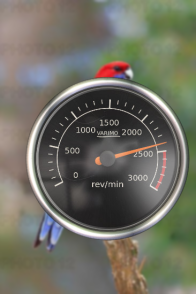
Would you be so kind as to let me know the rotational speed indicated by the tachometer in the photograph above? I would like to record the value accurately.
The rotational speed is 2400 rpm
